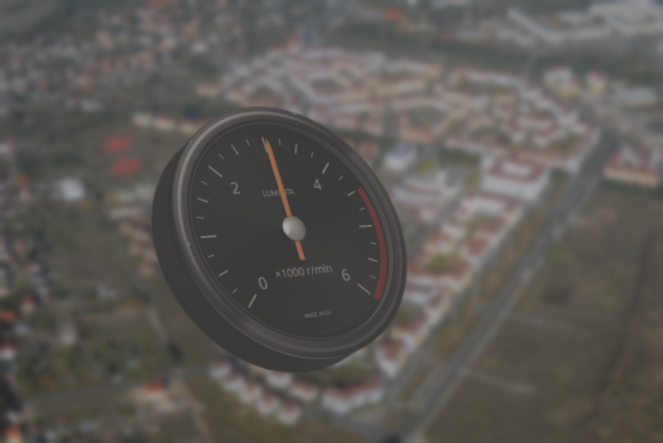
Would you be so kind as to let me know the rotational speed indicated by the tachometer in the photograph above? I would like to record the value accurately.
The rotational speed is 3000 rpm
